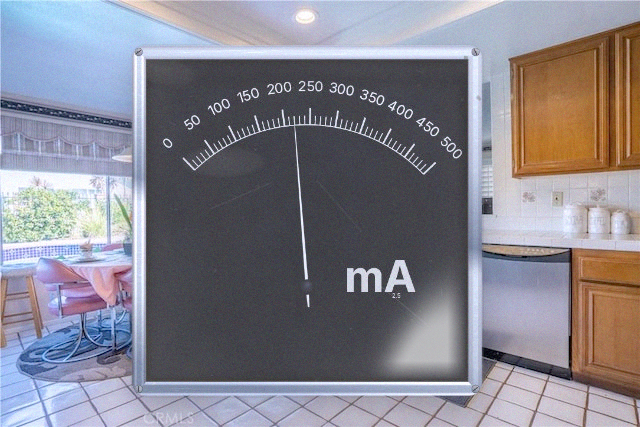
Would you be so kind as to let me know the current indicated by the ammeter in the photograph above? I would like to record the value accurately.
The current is 220 mA
